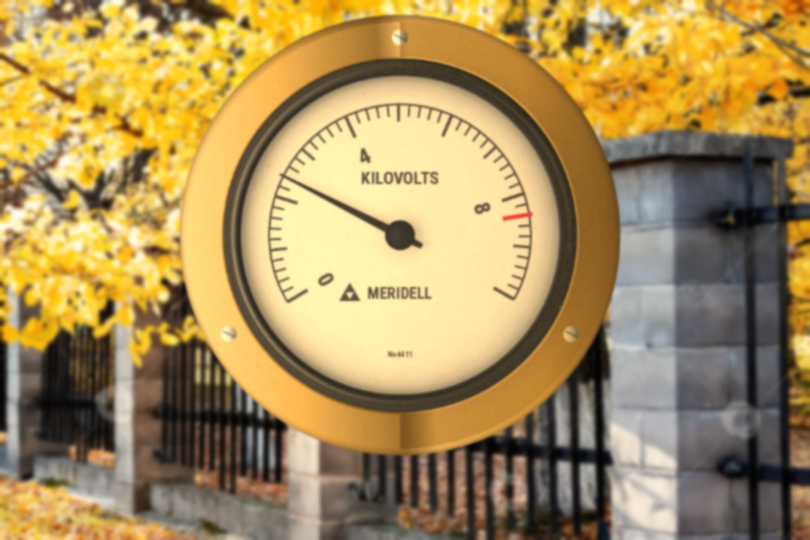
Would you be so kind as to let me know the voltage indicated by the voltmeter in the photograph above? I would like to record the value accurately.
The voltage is 2.4 kV
